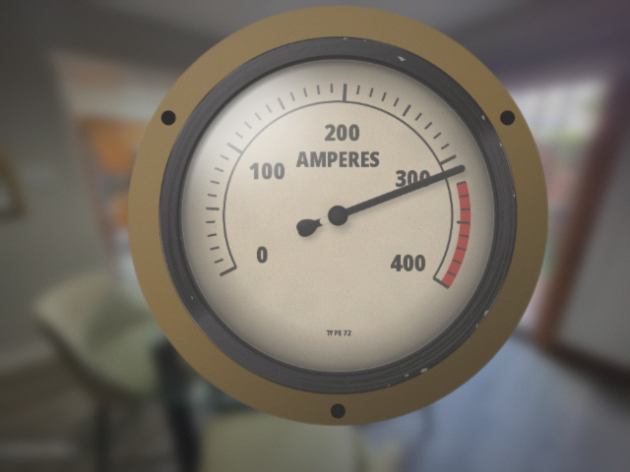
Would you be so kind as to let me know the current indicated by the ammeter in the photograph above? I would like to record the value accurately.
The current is 310 A
